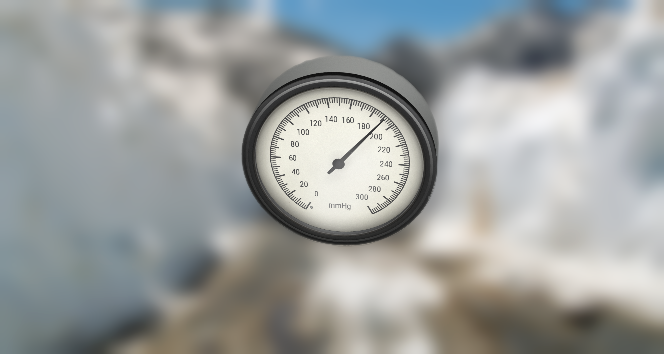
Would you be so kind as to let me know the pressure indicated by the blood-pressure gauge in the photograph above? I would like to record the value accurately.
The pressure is 190 mmHg
